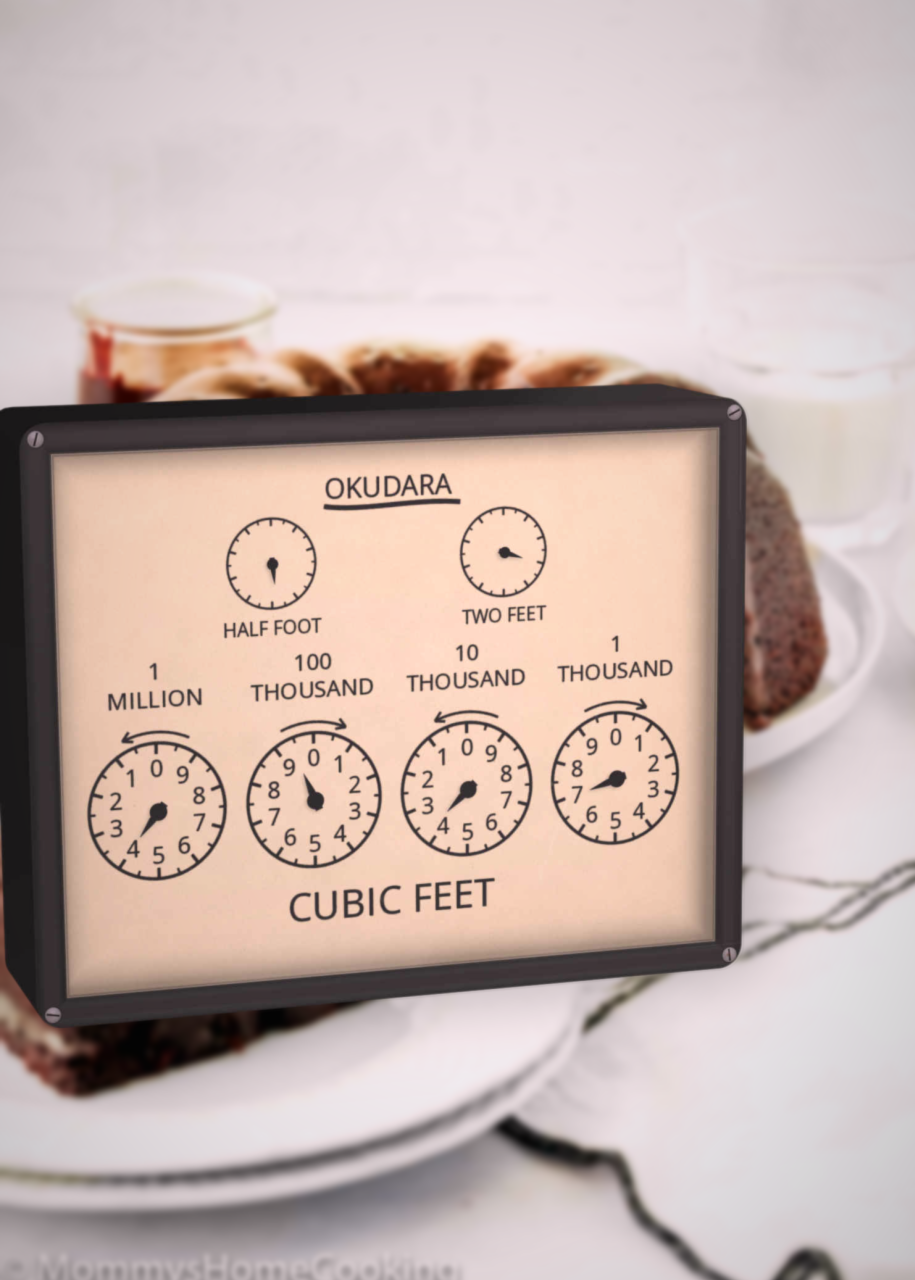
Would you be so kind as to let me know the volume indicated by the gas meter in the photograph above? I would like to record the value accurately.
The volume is 393700 ft³
